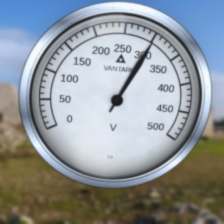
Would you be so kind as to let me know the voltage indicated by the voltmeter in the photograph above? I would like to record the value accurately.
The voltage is 300 V
